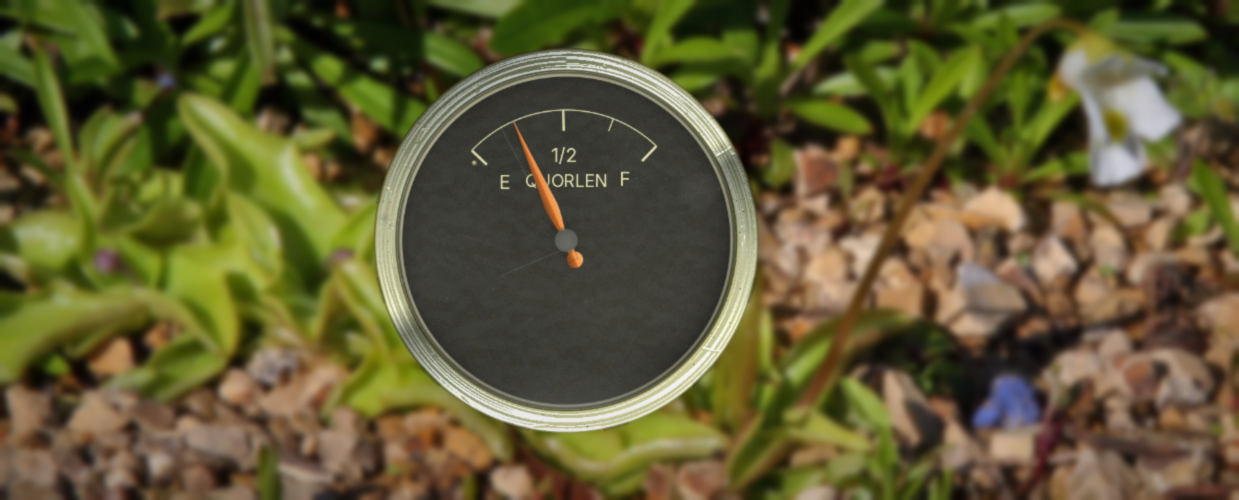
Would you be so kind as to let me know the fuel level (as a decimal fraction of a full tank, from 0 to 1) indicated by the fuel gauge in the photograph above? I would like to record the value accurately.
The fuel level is 0.25
